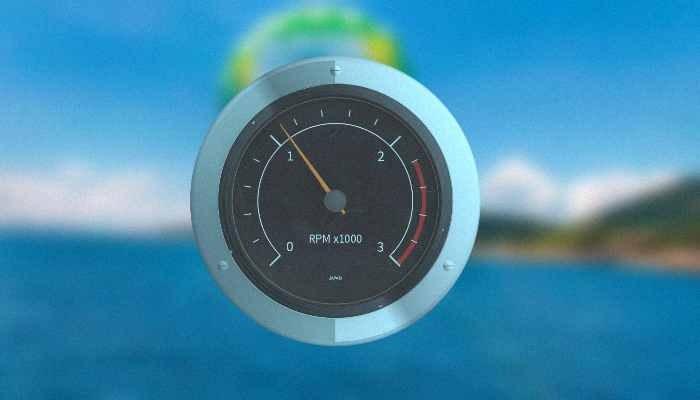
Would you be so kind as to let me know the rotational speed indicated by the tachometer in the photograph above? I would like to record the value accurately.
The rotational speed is 1100 rpm
